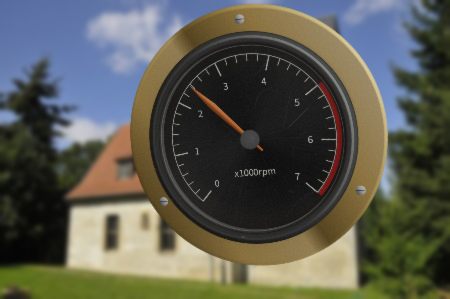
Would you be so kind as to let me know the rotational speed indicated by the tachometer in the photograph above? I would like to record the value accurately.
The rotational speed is 2400 rpm
